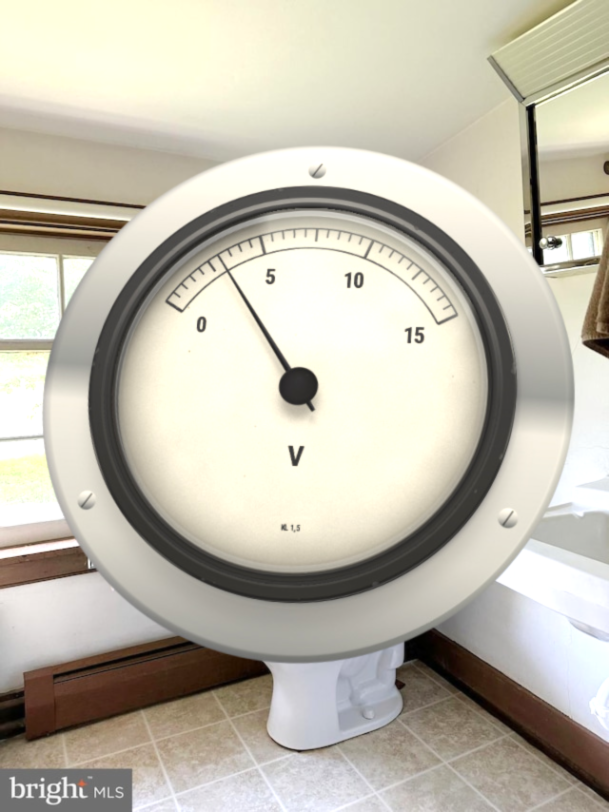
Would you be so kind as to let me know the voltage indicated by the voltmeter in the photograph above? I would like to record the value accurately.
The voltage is 3 V
